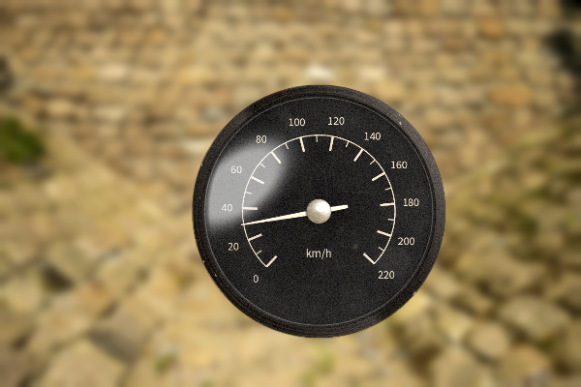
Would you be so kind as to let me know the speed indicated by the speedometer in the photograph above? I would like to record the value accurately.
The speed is 30 km/h
